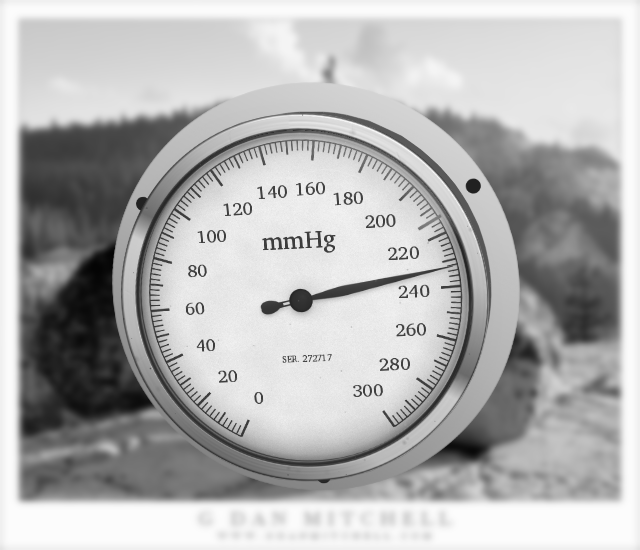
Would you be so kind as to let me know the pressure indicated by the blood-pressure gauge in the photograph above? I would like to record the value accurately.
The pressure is 232 mmHg
